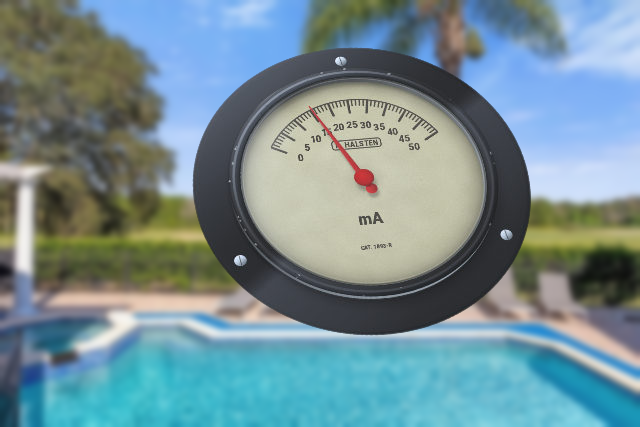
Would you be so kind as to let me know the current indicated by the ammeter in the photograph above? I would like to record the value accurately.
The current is 15 mA
